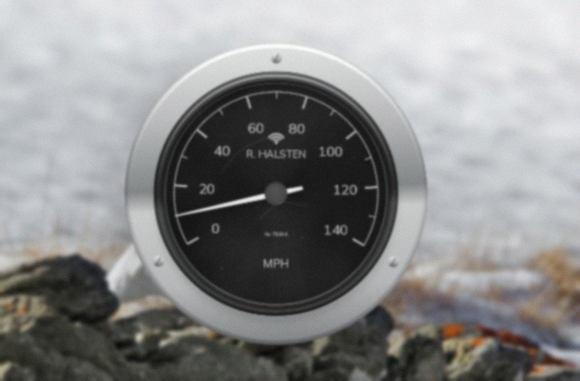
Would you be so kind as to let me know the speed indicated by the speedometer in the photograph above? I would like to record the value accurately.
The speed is 10 mph
